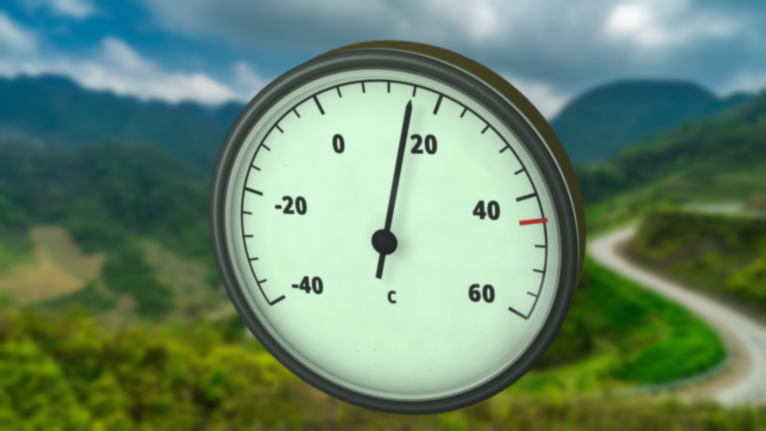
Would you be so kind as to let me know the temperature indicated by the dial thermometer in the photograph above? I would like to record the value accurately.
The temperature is 16 °C
